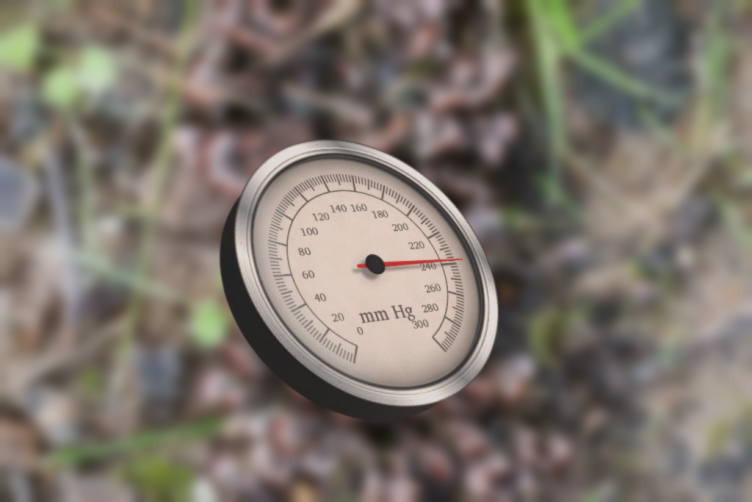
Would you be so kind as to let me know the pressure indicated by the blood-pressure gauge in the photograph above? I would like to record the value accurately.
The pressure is 240 mmHg
